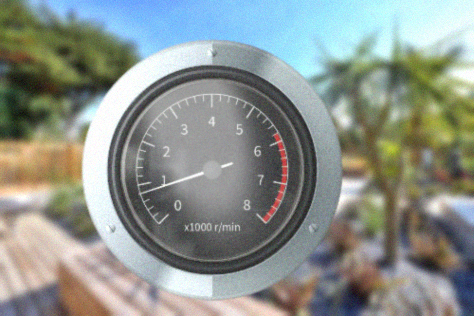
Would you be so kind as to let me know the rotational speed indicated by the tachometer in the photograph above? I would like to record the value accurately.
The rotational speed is 800 rpm
